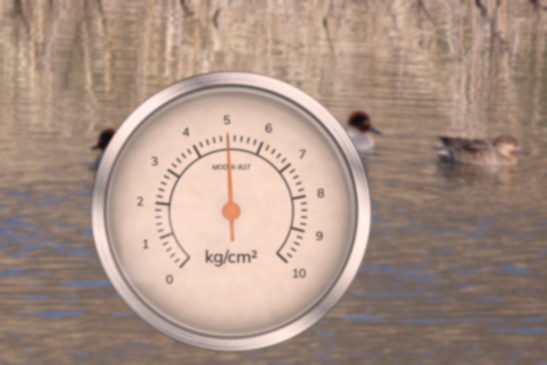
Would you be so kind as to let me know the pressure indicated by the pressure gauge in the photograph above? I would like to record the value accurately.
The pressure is 5 kg/cm²
